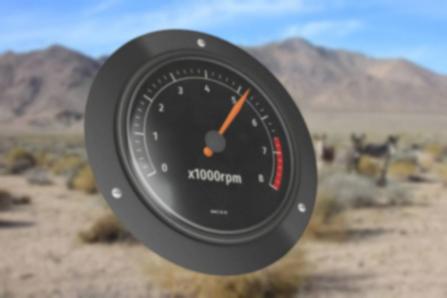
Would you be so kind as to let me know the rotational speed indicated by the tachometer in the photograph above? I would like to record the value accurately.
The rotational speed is 5200 rpm
